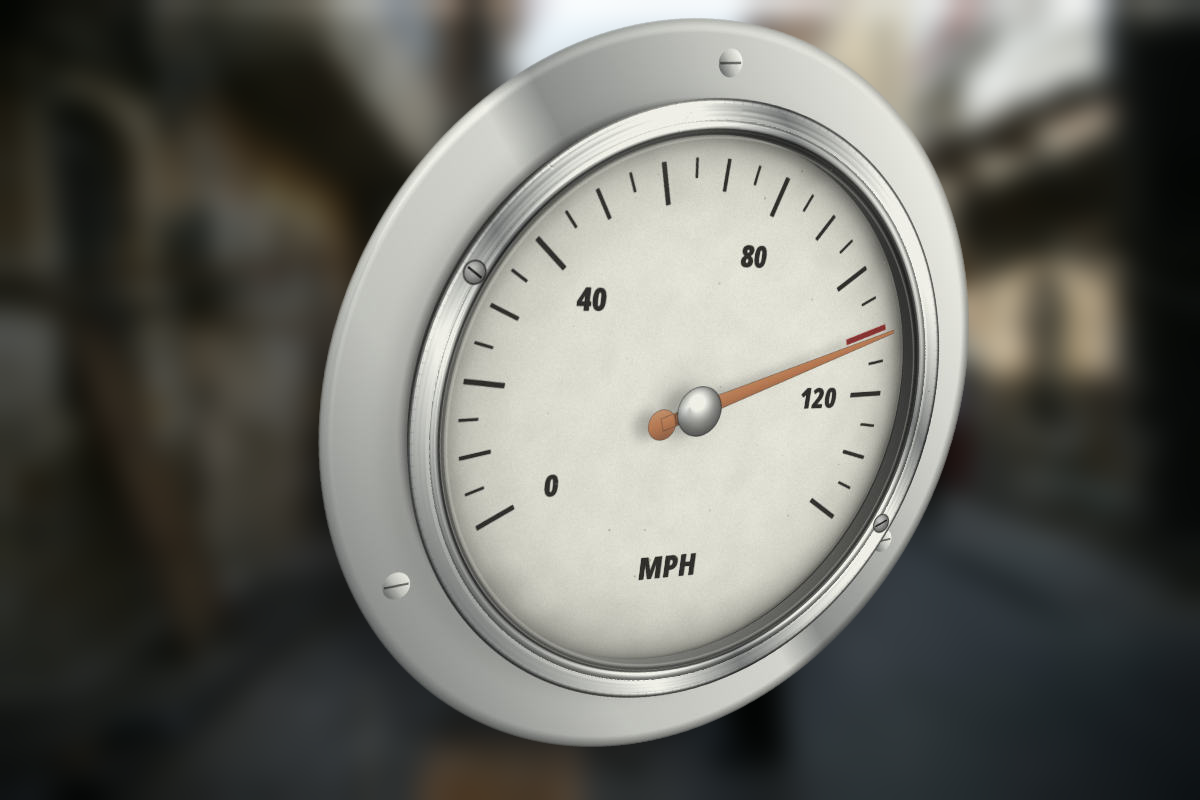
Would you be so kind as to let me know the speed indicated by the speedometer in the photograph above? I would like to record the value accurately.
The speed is 110 mph
